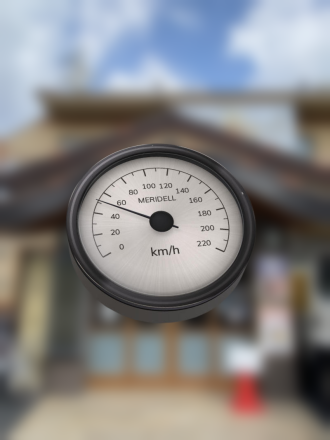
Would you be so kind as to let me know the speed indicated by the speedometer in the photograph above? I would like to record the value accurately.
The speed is 50 km/h
